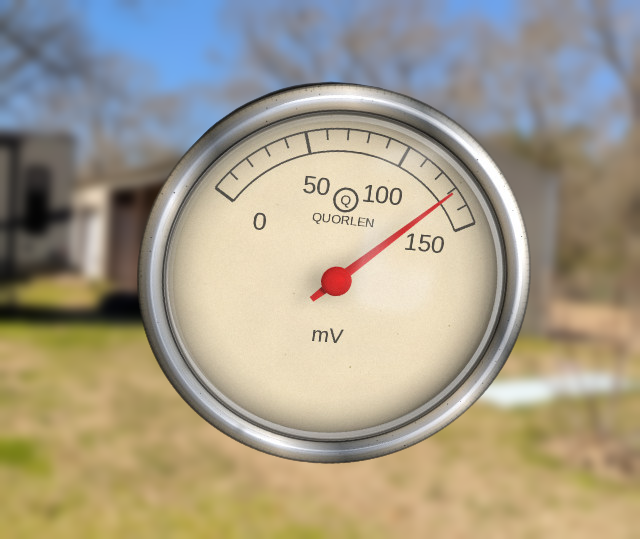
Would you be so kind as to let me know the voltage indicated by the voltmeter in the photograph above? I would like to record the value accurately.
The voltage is 130 mV
